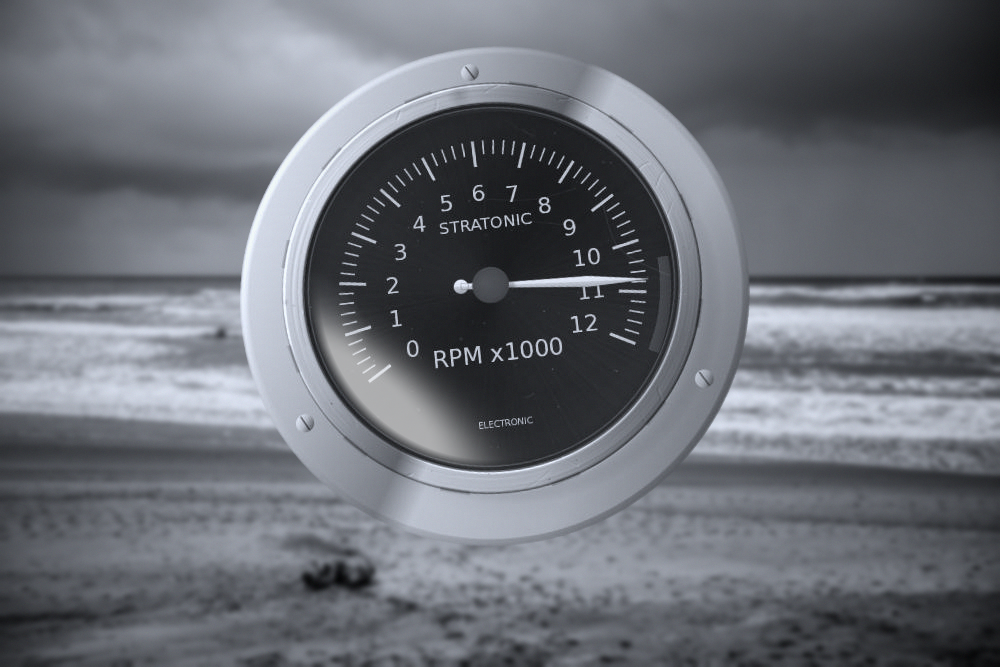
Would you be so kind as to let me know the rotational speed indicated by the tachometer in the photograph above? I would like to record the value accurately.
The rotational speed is 10800 rpm
